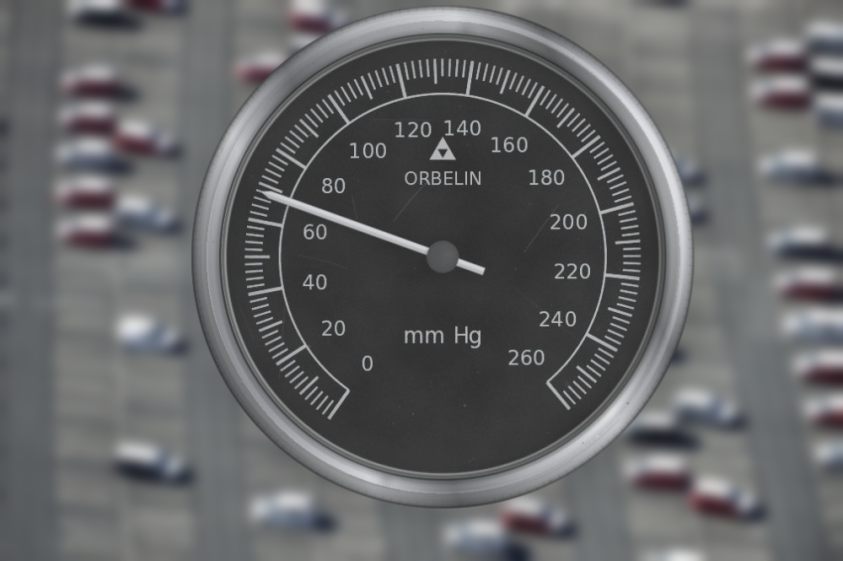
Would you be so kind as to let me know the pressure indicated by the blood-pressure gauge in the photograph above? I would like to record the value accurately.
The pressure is 68 mmHg
